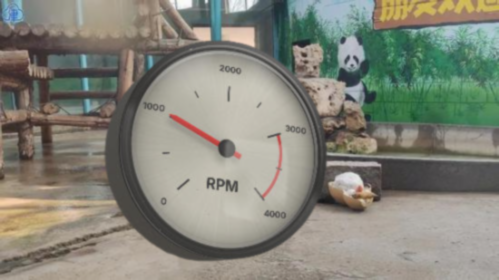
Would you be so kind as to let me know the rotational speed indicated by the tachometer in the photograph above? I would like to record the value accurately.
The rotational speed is 1000 rpm
